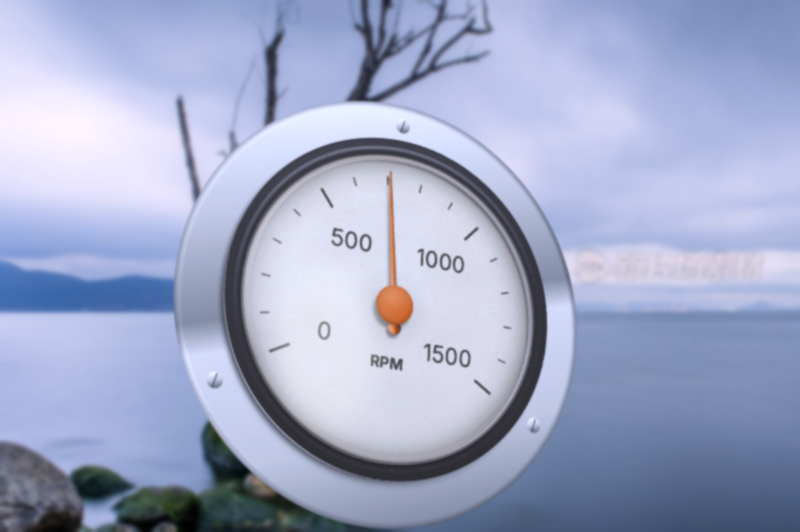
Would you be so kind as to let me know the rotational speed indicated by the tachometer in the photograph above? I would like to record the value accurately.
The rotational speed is 700 rpm
